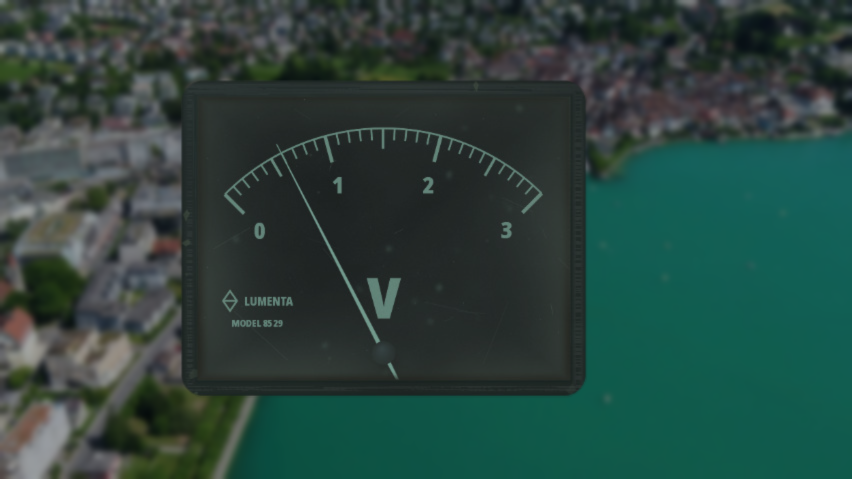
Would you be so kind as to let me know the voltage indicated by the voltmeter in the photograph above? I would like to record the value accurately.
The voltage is 0.6 V
